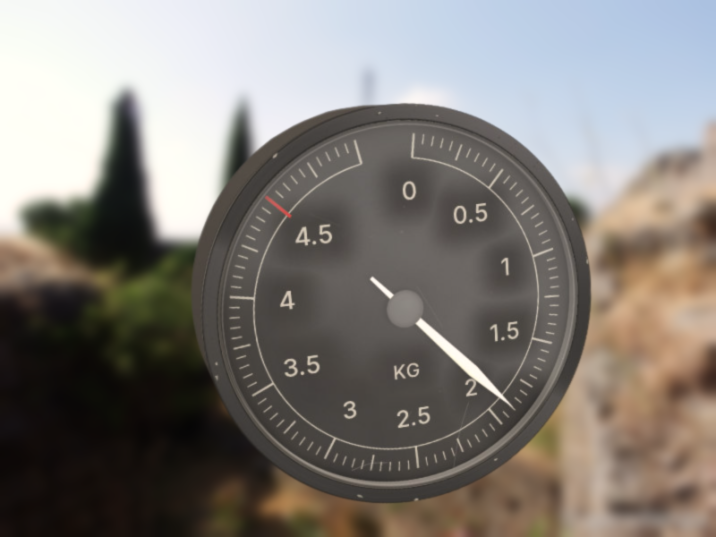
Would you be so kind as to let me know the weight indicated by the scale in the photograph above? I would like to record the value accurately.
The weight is 1.9 kg
